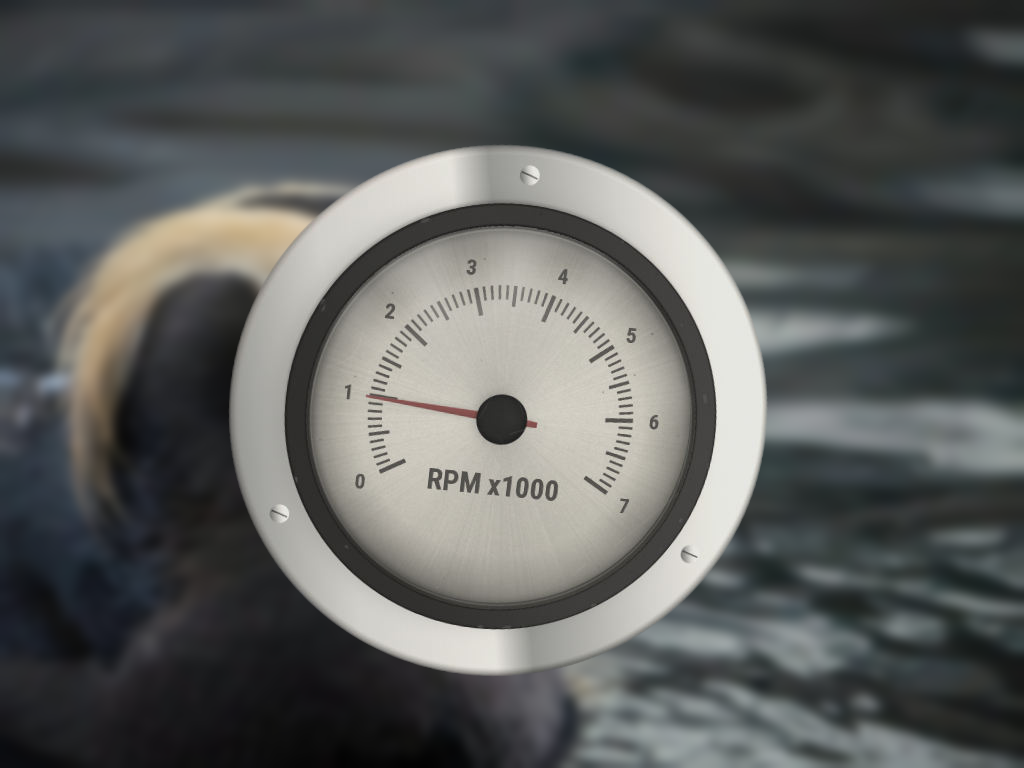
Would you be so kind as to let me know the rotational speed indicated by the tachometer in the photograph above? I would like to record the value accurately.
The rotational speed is 1000 rpm
